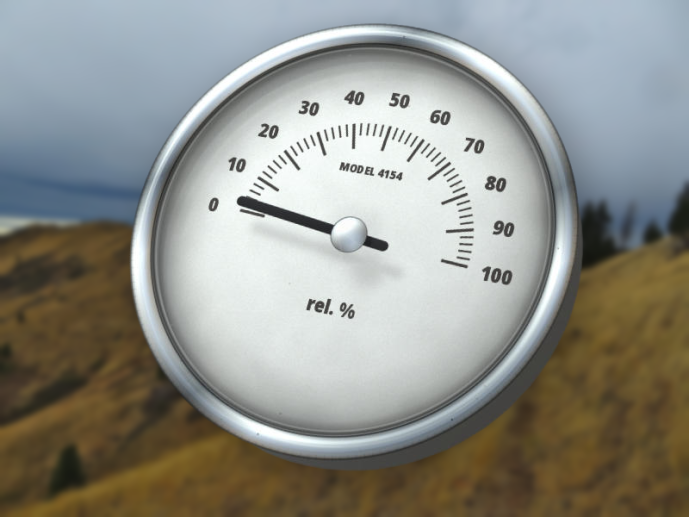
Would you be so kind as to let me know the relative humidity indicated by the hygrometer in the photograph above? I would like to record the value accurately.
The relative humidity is 2 %
